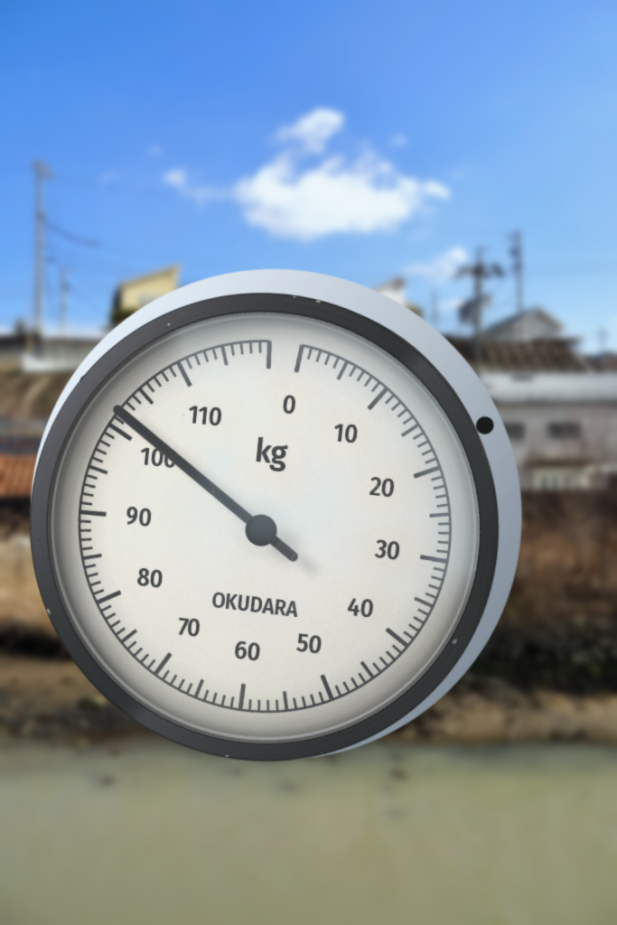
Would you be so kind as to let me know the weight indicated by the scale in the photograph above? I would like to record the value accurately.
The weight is 102 kg
